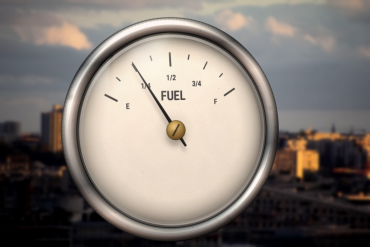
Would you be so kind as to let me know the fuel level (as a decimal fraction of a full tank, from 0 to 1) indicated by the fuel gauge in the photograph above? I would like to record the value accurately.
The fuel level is 0.25
